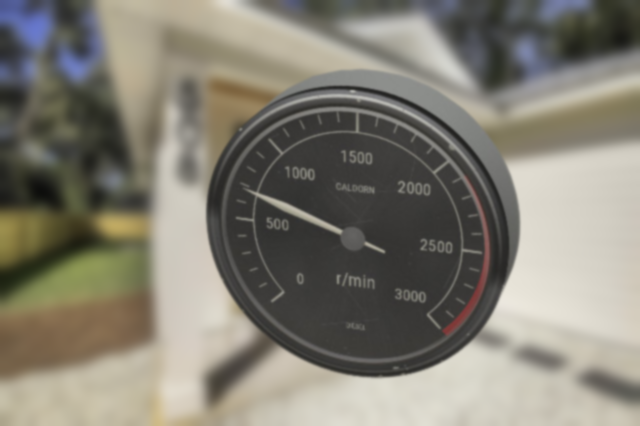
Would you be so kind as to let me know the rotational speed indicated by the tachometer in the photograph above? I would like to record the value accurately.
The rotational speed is 700 rpm
